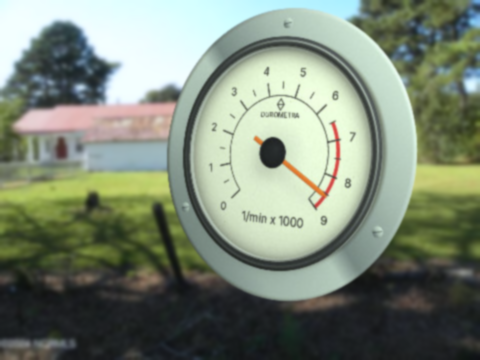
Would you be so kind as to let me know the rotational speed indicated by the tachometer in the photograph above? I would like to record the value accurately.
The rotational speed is 8500 rpm
